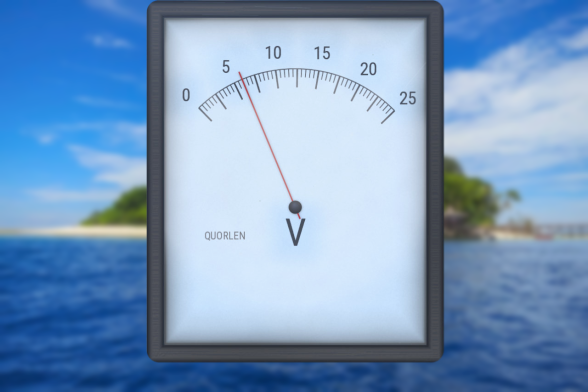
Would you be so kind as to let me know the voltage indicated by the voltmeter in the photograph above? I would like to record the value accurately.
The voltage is 6 V
